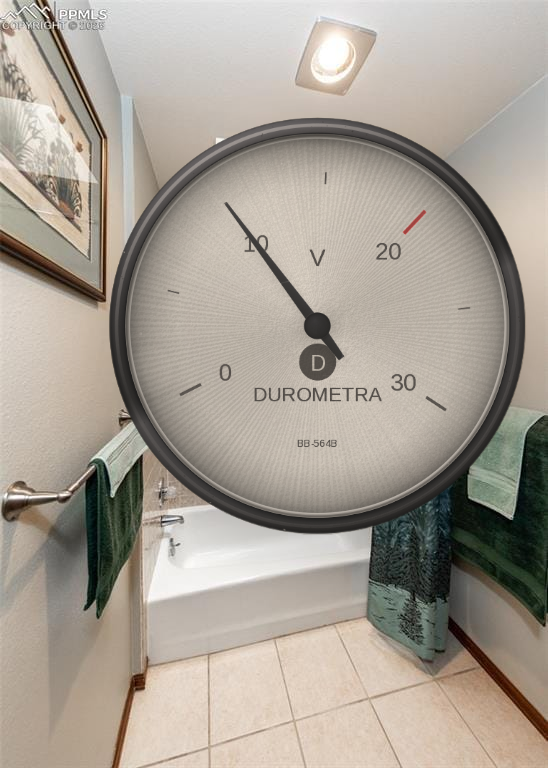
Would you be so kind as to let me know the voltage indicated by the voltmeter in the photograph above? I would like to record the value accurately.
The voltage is 10 V
